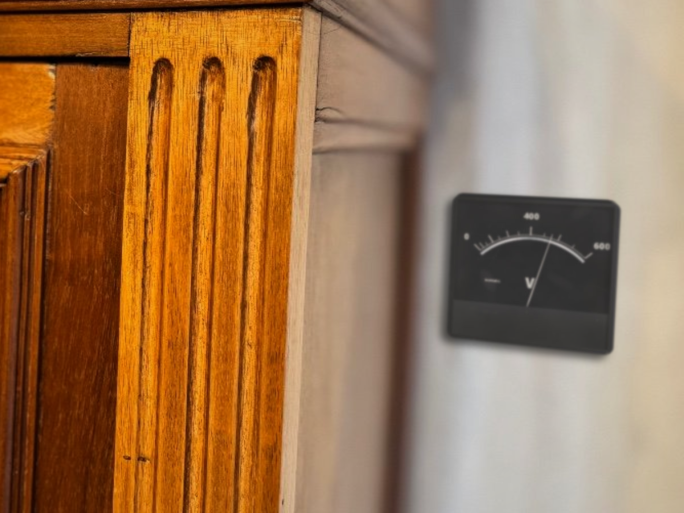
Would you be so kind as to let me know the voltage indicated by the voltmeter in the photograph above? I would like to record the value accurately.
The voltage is 475 V
